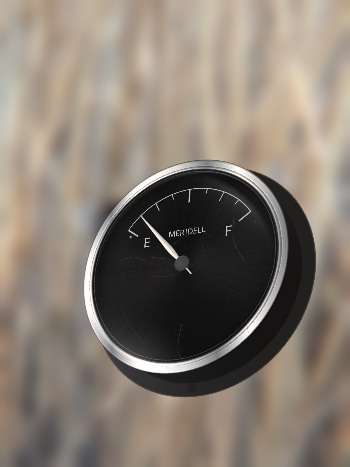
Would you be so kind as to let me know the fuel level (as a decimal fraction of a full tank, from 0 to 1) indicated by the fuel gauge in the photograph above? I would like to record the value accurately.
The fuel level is 0.125
